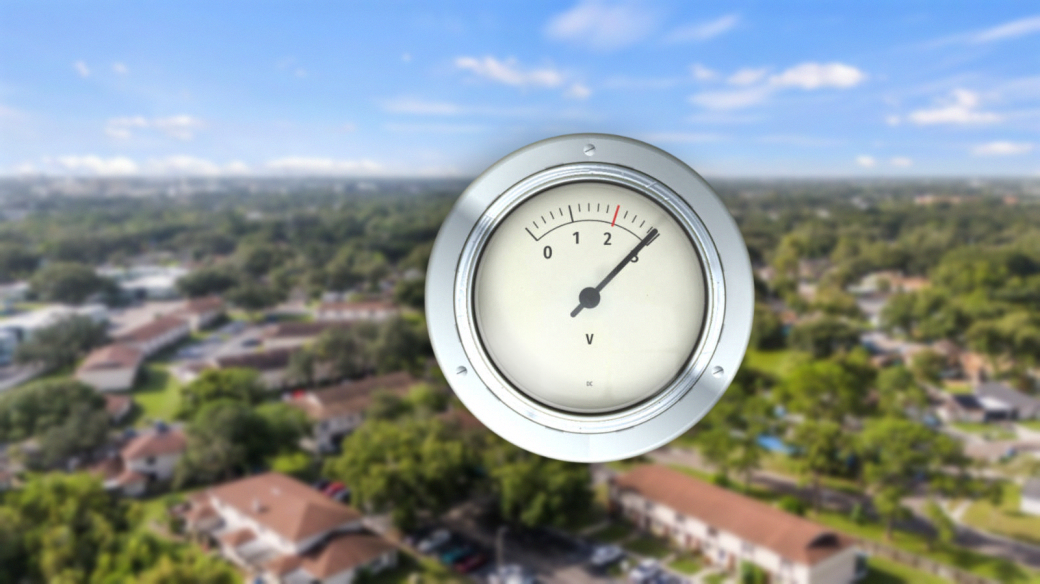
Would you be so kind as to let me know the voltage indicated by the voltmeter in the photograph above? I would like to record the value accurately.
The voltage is 2.9 V
